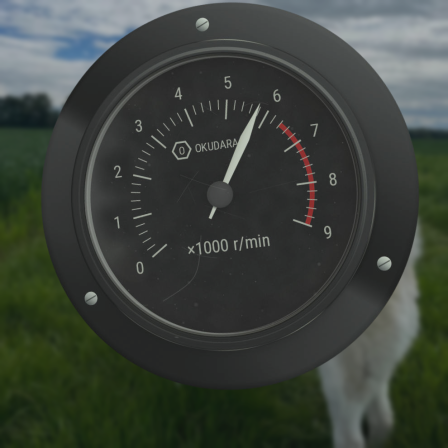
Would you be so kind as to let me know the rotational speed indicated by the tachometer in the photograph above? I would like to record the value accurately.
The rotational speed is 5800 rpm
